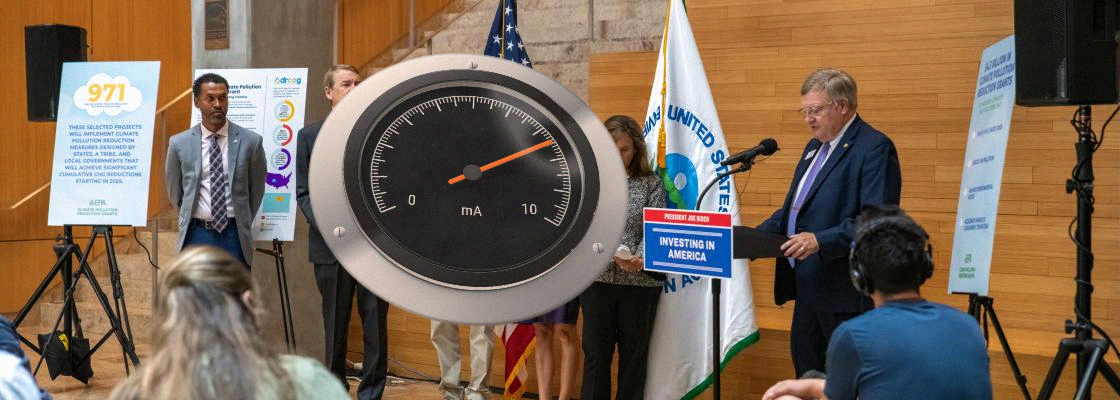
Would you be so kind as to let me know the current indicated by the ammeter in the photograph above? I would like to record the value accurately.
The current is 7.5 mA
